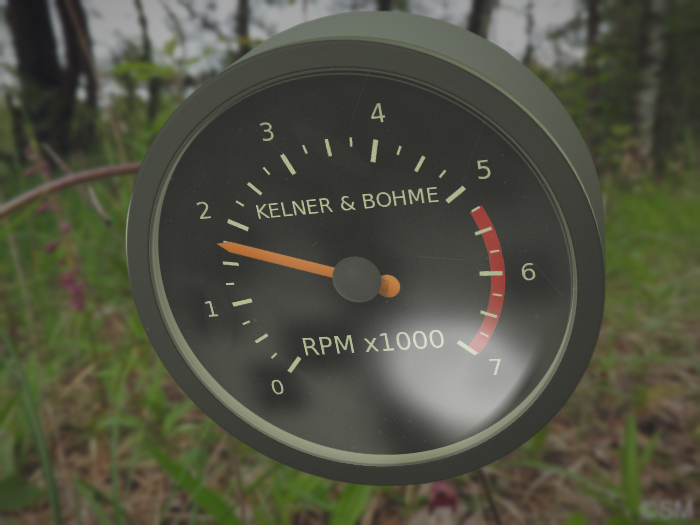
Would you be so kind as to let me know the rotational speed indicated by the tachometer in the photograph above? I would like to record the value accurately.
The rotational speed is 1750 rpm
